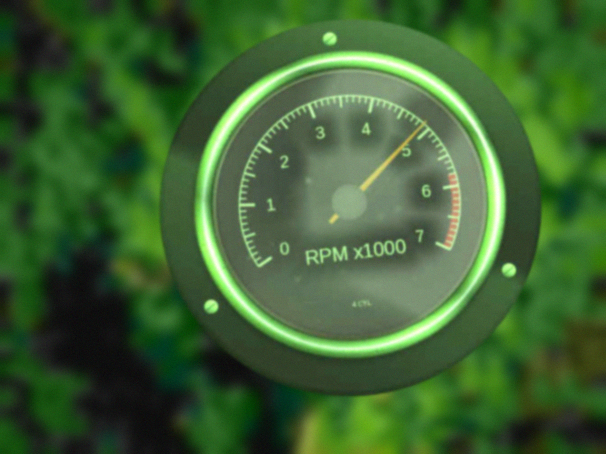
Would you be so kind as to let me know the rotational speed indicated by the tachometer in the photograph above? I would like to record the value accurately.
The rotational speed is 4900 rpm
